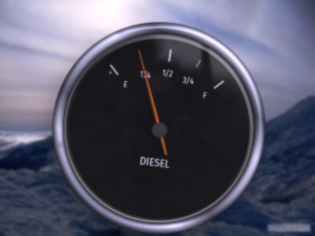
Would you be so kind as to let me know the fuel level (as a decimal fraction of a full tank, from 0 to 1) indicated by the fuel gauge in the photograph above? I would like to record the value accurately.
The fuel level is 0.25
